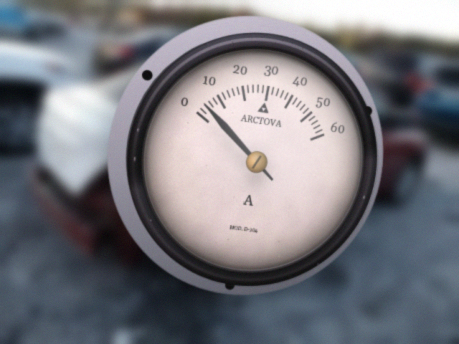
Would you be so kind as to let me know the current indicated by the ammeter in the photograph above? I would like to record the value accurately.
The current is 4 A
